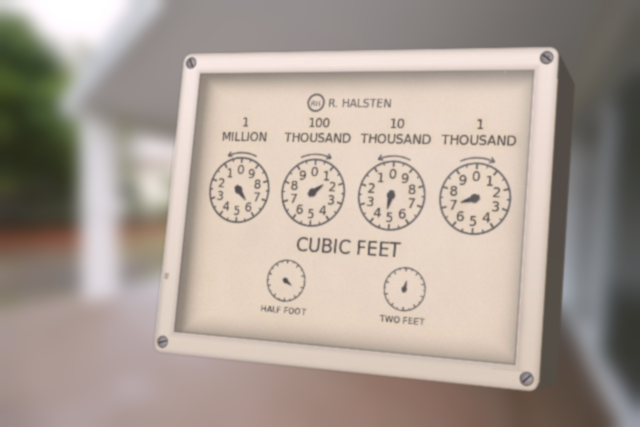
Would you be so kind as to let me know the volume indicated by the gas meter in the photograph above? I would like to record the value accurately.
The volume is 614700 ft³
